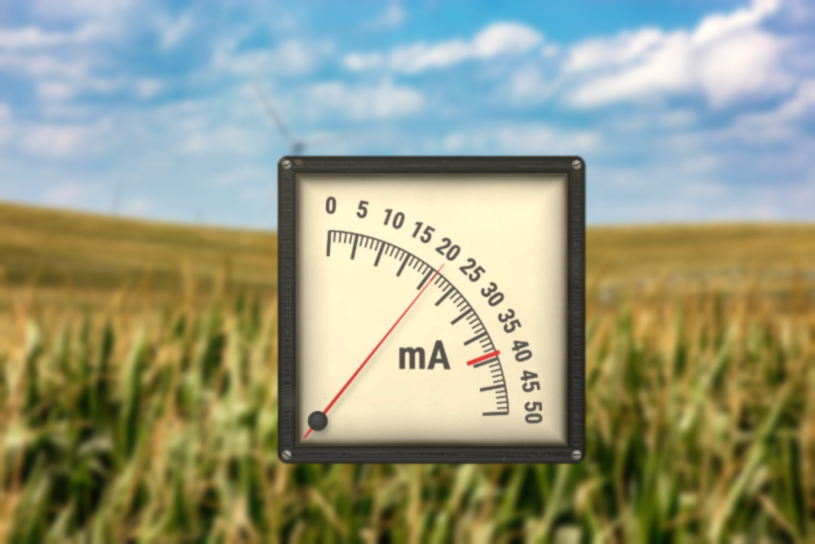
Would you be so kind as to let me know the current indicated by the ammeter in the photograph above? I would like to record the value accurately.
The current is 21 mA
